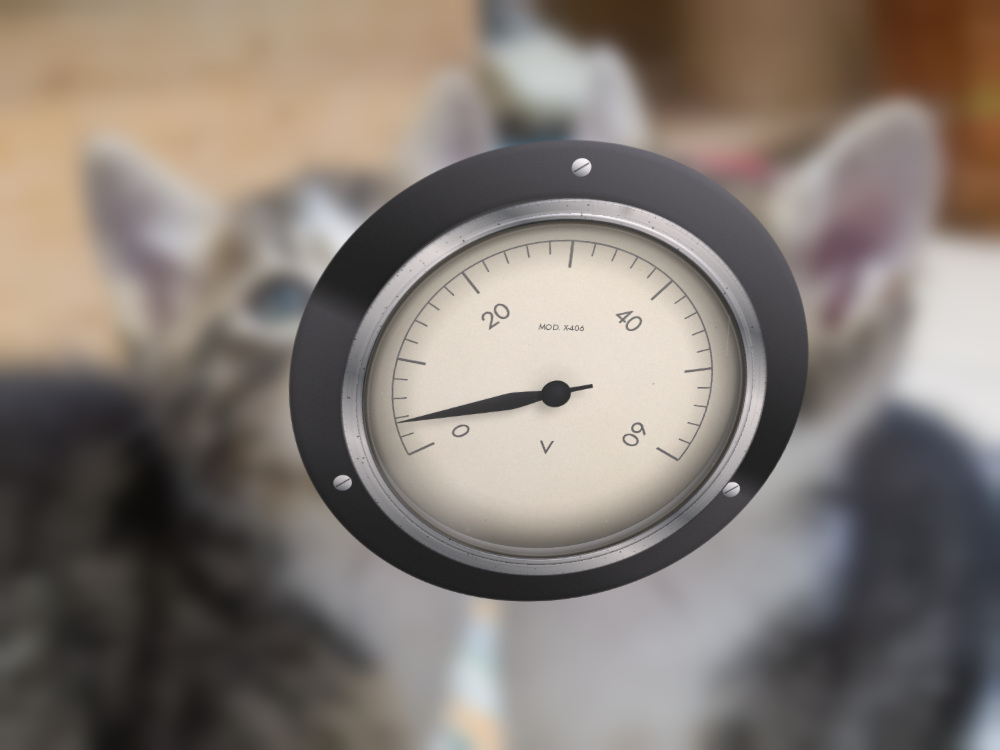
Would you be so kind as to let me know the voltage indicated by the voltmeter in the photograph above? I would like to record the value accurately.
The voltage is 4 V
